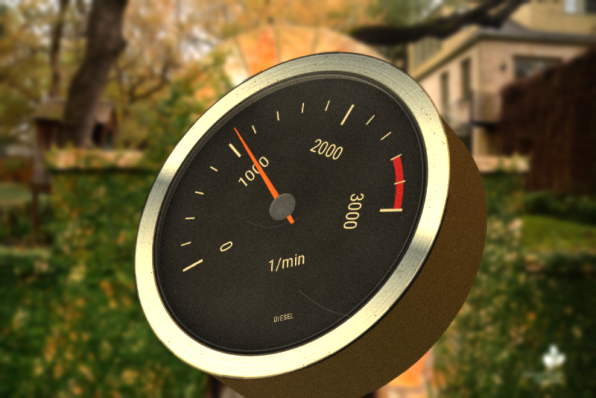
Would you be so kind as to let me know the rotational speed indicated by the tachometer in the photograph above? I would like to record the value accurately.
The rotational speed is 1100 rpm
